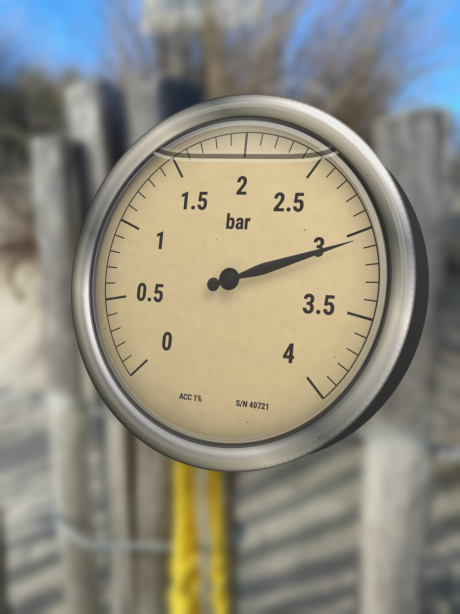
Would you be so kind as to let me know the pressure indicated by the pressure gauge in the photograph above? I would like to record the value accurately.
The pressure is 3.05 bar
